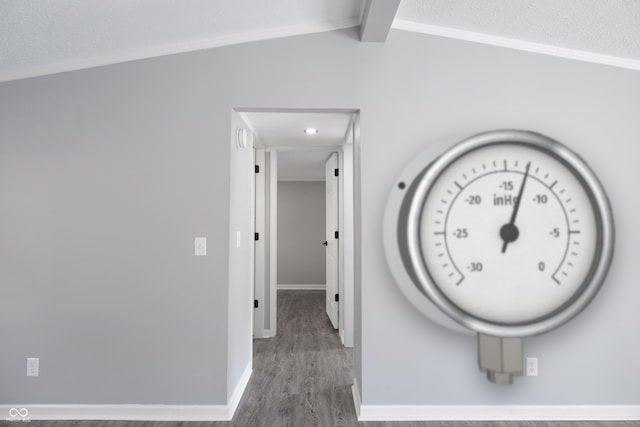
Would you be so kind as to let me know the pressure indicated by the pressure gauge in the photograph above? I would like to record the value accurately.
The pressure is -13 inHg
